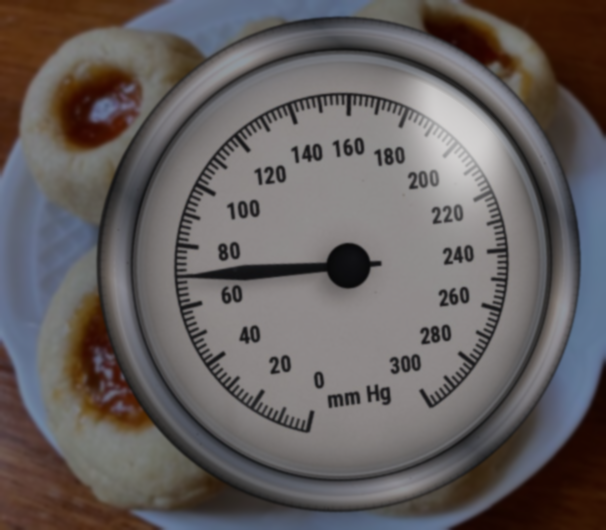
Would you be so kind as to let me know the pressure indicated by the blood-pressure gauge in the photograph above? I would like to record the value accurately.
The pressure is 70 mmHg
